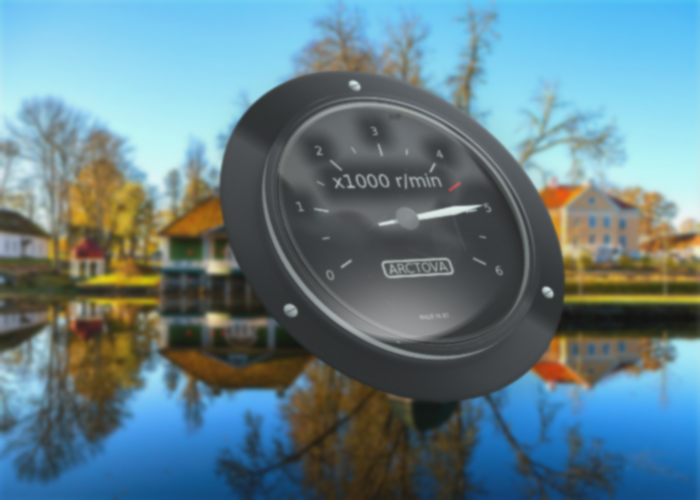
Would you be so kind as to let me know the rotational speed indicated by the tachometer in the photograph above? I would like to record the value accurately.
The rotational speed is 5000 rpm
